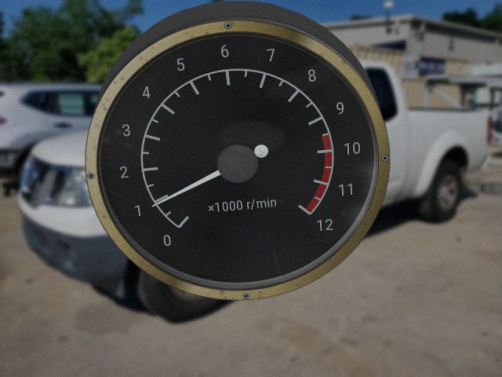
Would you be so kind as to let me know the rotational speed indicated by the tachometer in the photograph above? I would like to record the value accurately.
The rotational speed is 1000 rpm
